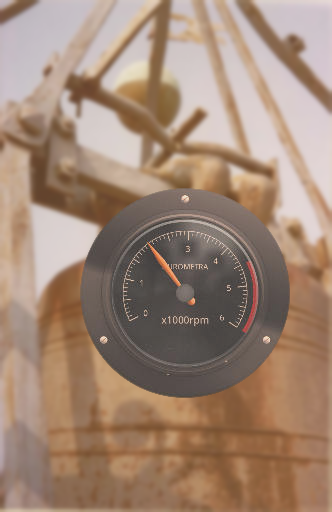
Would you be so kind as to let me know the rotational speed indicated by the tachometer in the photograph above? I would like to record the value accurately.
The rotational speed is 2000 rpm
